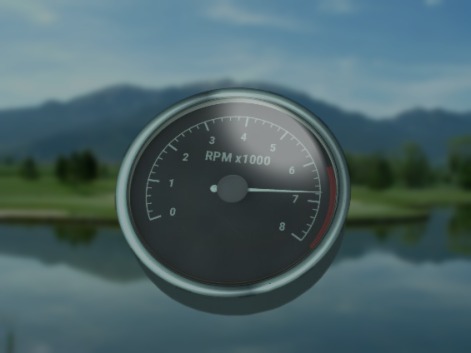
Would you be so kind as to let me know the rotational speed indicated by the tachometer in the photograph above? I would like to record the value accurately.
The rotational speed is 6800 rpm
